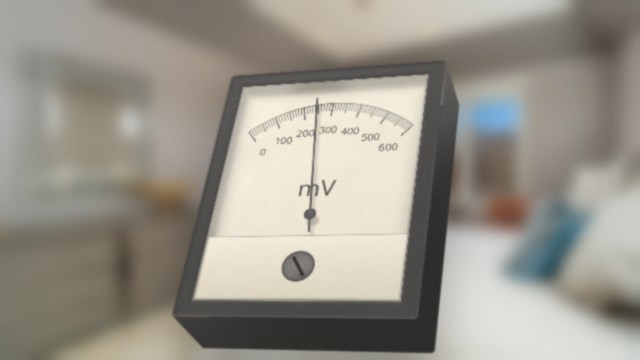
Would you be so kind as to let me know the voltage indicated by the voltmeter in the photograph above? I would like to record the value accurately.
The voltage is 250 mV
